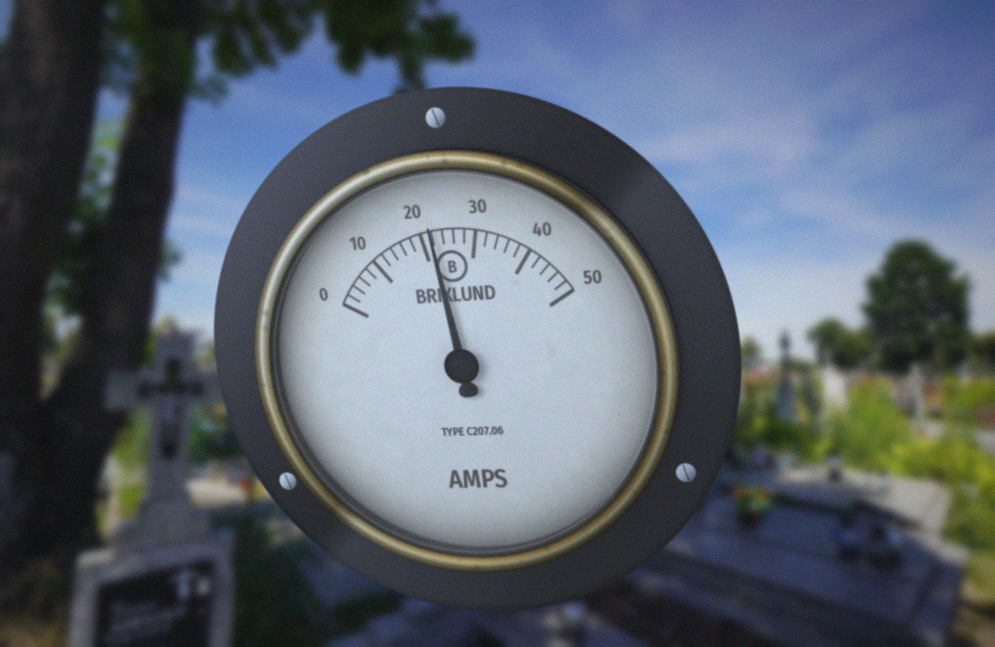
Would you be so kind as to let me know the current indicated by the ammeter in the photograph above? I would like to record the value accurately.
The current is 22 A
